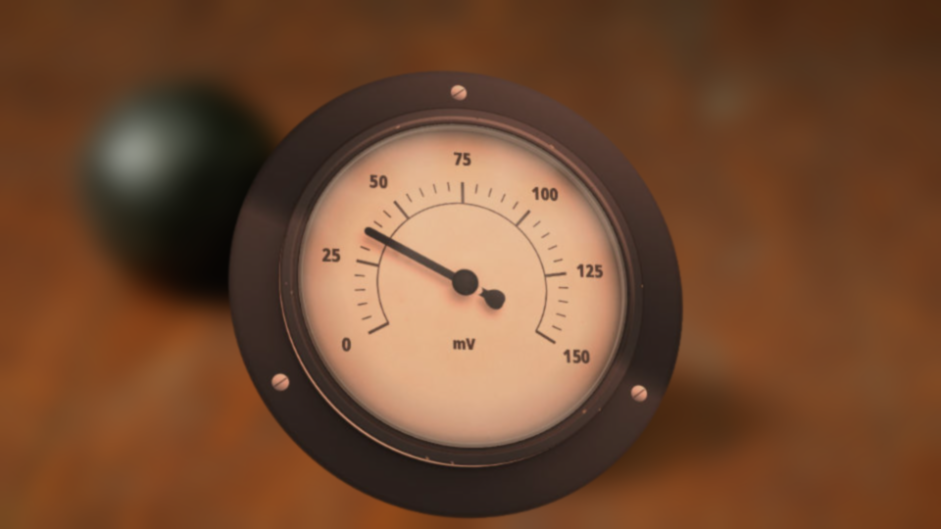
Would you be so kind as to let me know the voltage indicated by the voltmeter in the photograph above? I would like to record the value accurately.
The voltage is 35 mV
